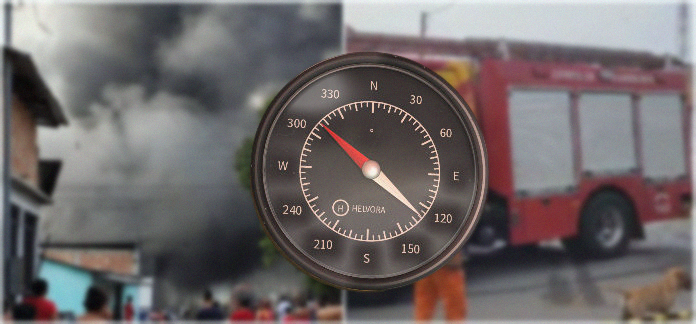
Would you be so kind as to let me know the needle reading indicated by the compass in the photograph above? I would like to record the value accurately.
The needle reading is 310 °
